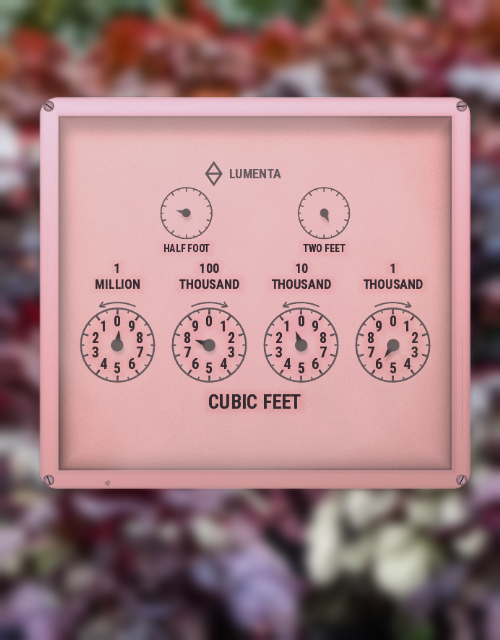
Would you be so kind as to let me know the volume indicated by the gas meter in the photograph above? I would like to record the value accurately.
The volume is 980600 ft³
